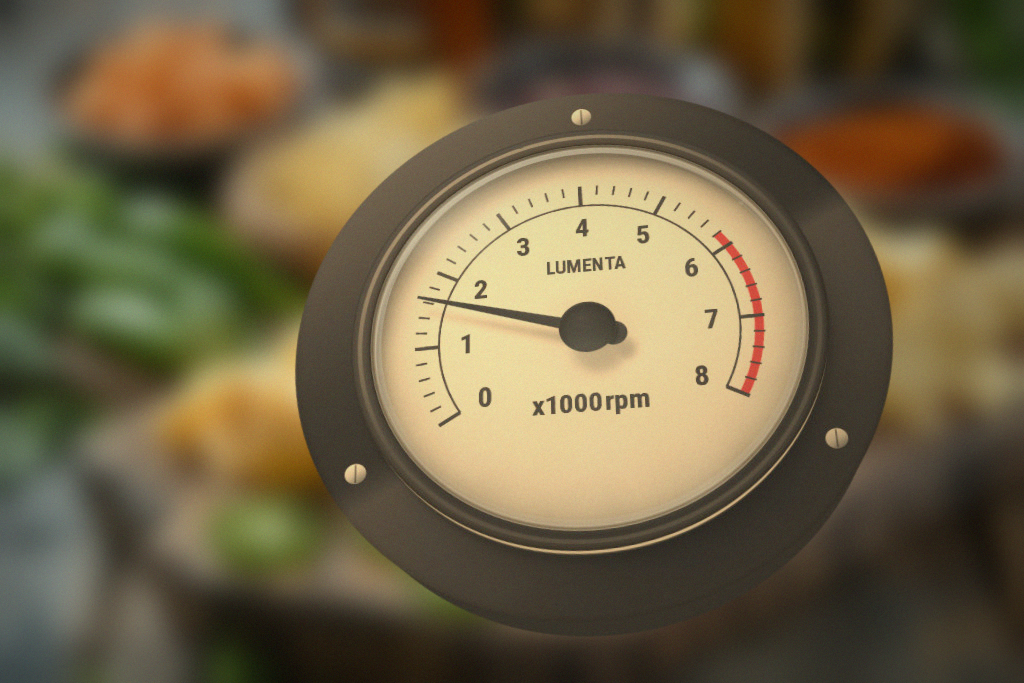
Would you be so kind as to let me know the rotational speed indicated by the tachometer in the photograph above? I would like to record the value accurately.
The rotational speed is 1600 rpm
